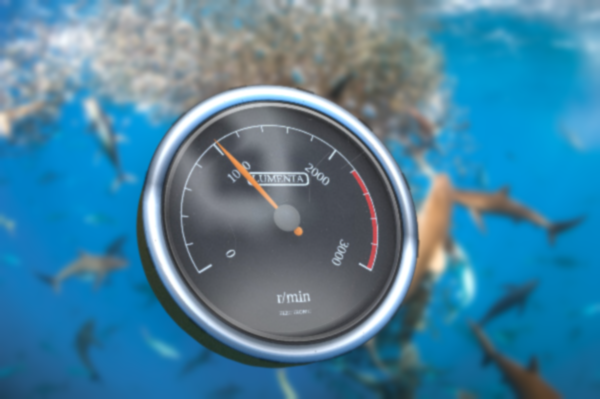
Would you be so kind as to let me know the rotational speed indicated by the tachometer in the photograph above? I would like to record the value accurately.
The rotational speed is 1000 rpm
